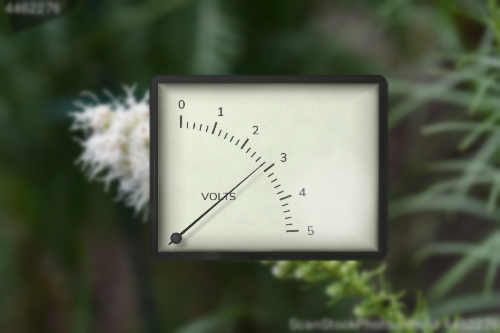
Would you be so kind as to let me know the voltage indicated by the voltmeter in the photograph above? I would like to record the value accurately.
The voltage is 2.8 V
